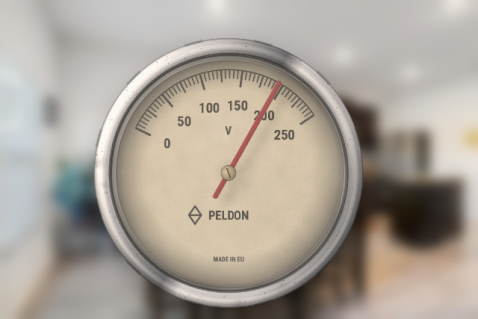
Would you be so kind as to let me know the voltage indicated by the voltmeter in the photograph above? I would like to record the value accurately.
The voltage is 195 V
